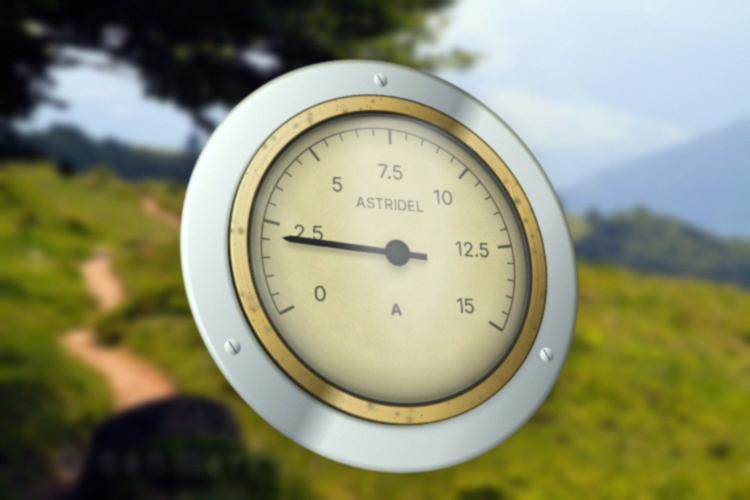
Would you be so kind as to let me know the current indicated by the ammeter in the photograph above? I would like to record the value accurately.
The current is 2 A
